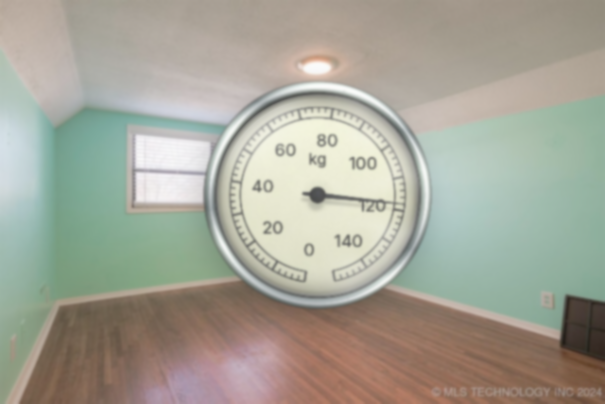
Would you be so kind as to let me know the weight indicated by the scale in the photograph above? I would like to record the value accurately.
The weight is 118 kg
